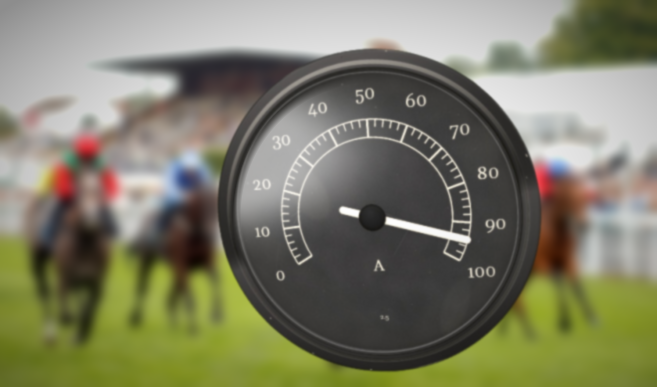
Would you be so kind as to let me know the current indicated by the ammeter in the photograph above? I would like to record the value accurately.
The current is 94 A
